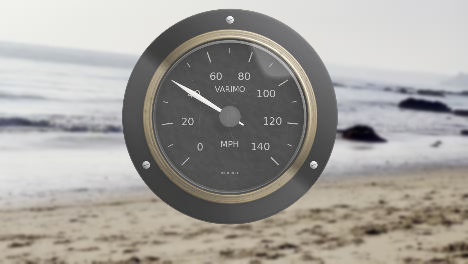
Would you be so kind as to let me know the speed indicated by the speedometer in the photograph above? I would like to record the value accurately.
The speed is 40 mph
